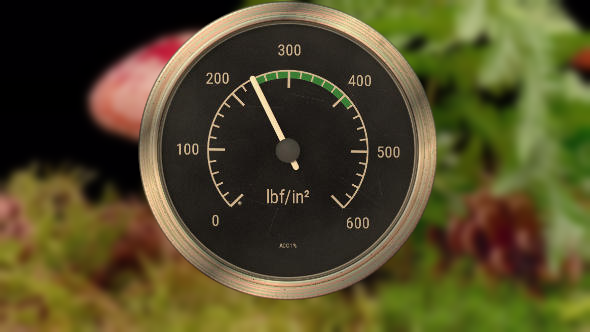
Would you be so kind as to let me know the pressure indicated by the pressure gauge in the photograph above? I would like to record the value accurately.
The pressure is 240 psi
